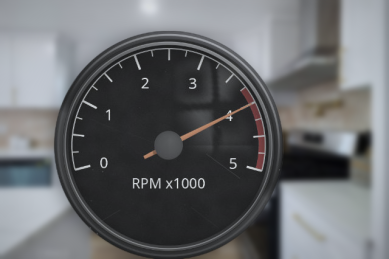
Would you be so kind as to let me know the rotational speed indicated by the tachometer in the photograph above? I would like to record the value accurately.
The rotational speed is 4000 rpm
